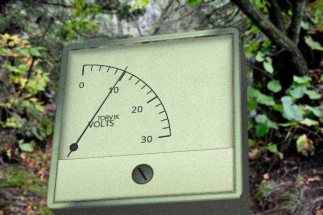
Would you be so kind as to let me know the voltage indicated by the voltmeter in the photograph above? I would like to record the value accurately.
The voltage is 10 V
